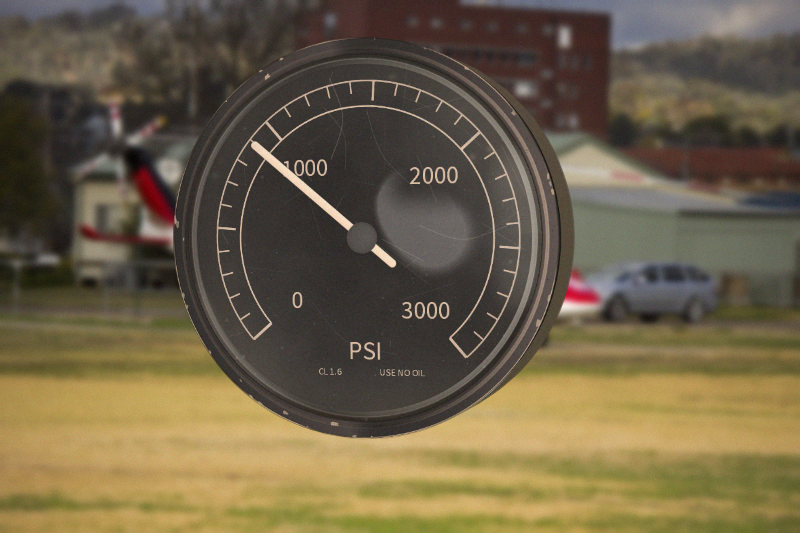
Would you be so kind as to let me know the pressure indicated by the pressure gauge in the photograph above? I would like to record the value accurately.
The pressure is 900 psi
